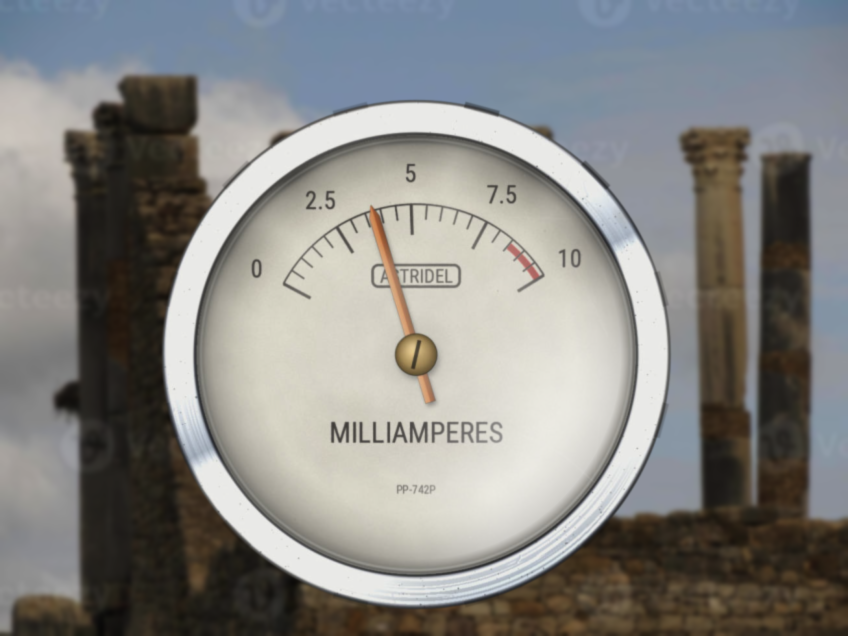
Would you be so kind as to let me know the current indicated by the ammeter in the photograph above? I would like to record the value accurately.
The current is 3.75 mA
